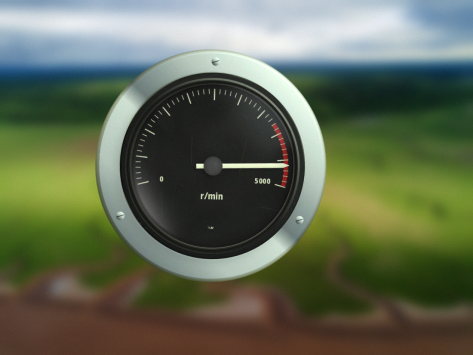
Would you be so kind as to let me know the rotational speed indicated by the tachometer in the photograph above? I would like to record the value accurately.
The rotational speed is 4600 rpm
